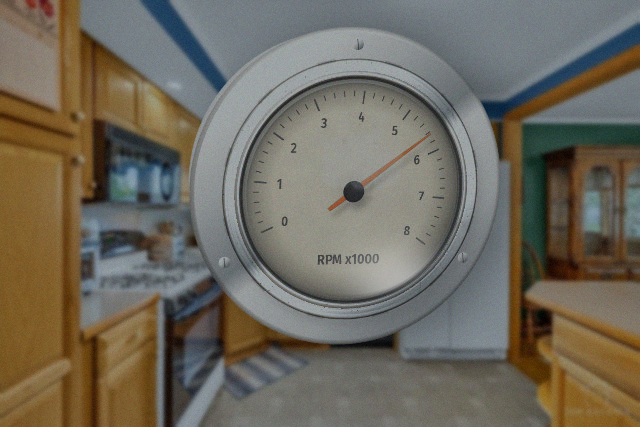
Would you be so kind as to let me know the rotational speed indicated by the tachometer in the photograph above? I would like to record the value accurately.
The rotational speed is 5600 rpm
